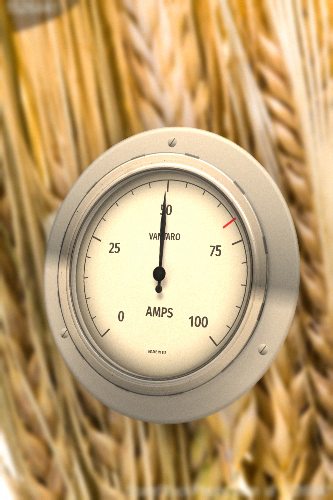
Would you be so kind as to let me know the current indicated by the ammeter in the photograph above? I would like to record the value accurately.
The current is 50 A
